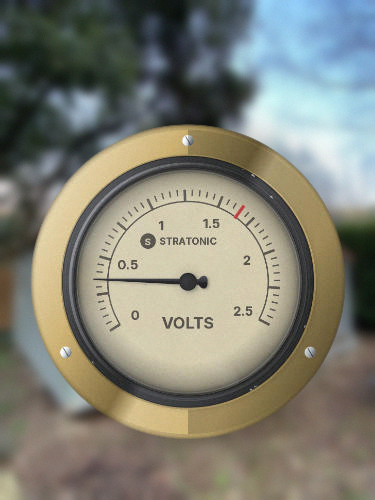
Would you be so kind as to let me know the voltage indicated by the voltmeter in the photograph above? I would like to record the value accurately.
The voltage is 0.35 V
